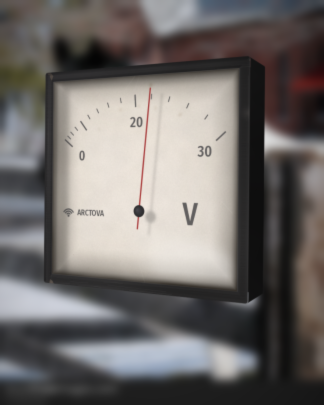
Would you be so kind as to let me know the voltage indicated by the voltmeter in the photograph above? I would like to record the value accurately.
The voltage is 22 V
